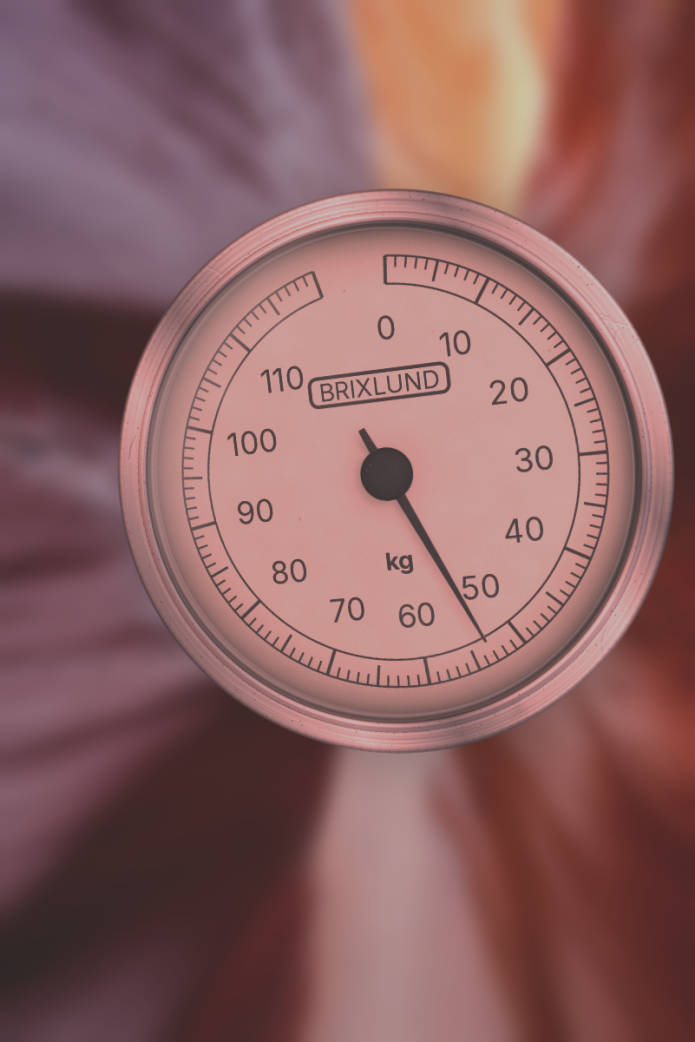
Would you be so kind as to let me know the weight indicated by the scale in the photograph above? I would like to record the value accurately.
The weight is 53 kg
